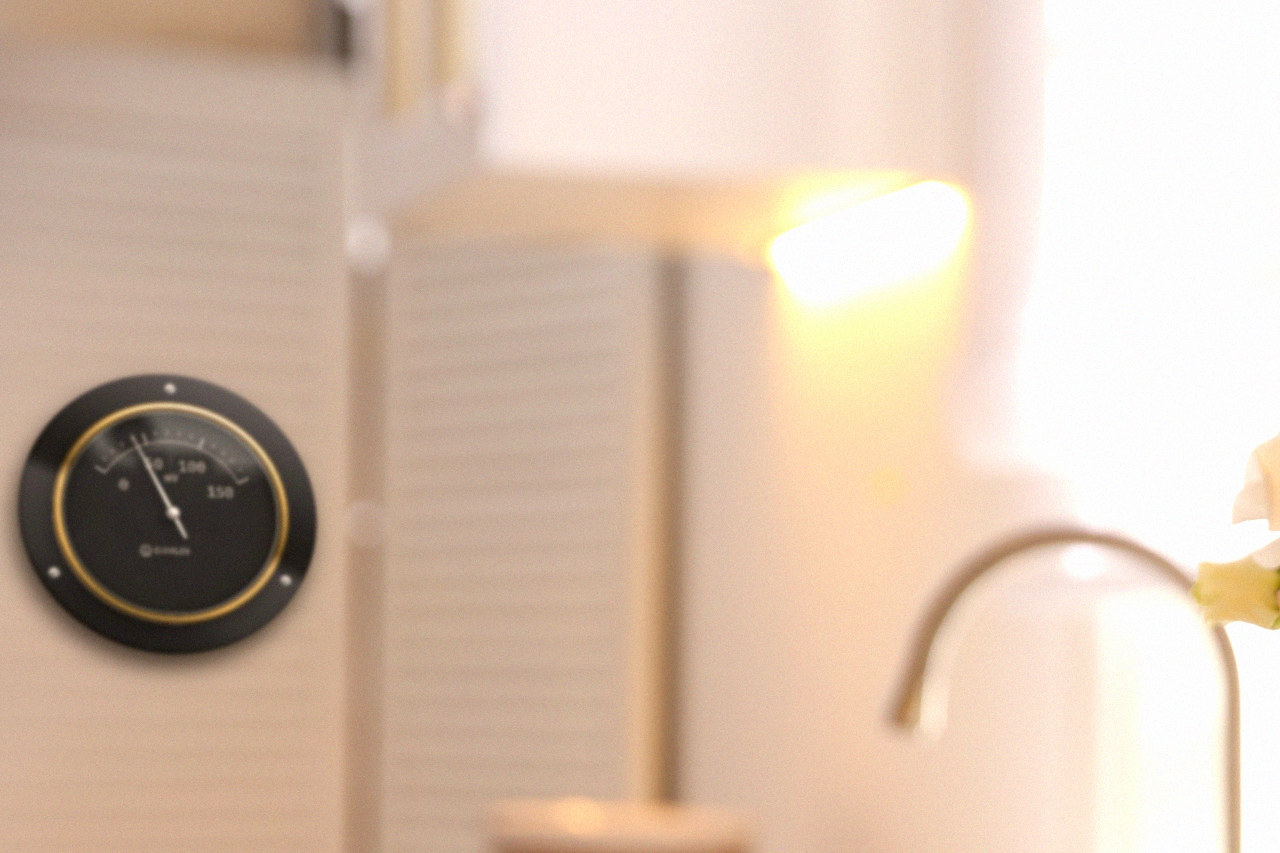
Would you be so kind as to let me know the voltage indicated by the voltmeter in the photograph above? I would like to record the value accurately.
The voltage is 40 mV
